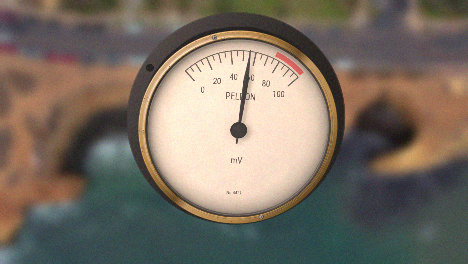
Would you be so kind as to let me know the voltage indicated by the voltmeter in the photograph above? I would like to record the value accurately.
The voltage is 55 mV
